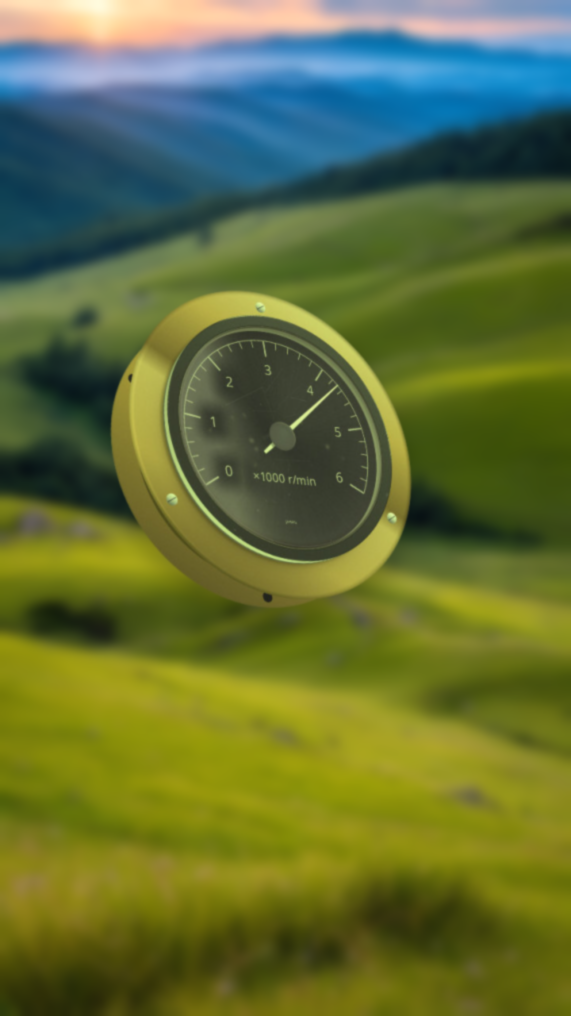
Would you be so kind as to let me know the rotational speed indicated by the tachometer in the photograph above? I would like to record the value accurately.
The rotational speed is 4300 rpm
